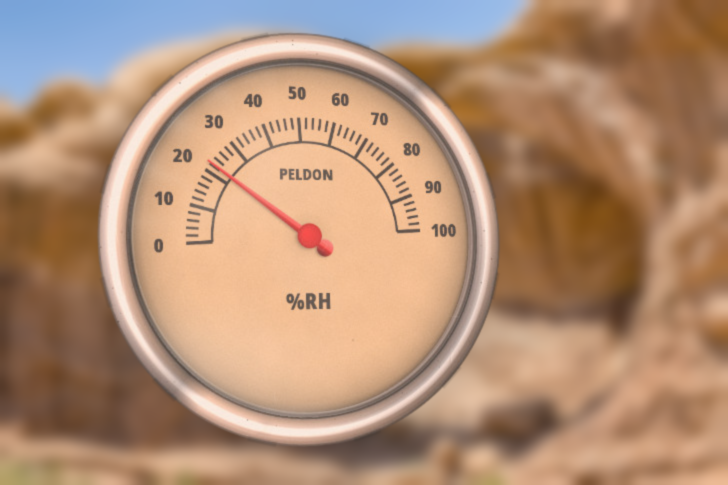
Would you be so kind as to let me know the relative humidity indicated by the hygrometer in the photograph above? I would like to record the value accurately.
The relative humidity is 22 %
